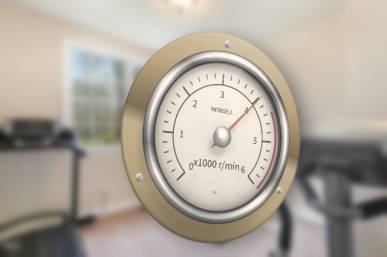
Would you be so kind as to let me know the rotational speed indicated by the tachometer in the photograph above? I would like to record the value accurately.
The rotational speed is 4000 rpm
